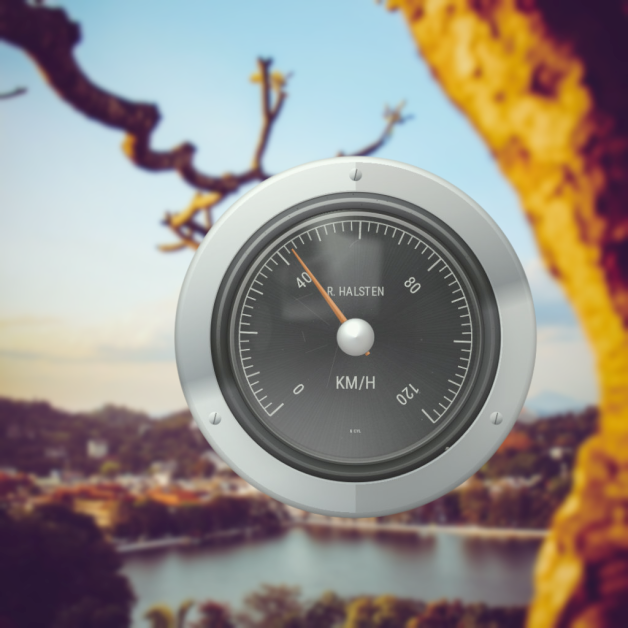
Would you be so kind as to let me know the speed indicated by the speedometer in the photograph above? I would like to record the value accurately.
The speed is 43 km/h
